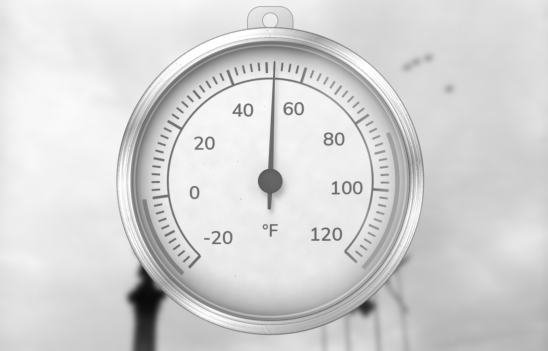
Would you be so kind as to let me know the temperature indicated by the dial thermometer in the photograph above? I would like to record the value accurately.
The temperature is 52 °F
